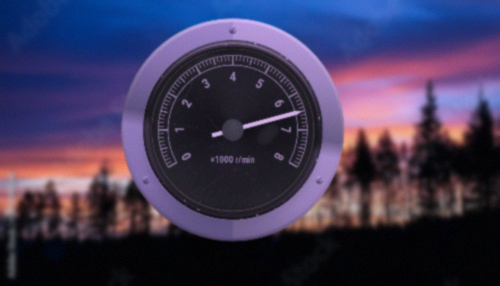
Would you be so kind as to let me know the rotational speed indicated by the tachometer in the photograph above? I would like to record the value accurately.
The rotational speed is 6500 rpm
